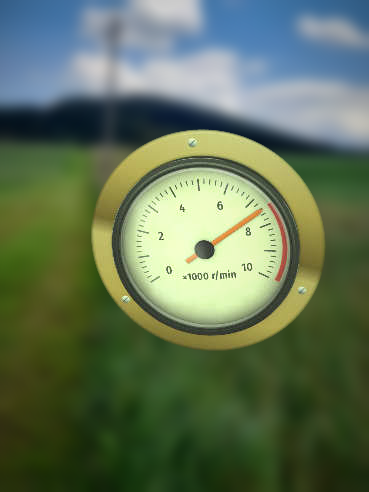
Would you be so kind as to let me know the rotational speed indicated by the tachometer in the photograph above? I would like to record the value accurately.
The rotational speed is 7400 rpm
